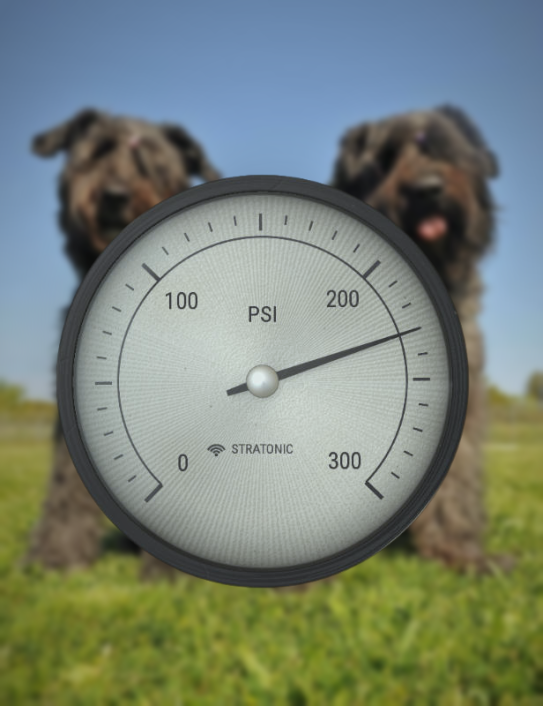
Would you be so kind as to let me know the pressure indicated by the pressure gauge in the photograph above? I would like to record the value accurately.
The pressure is 230 psi
